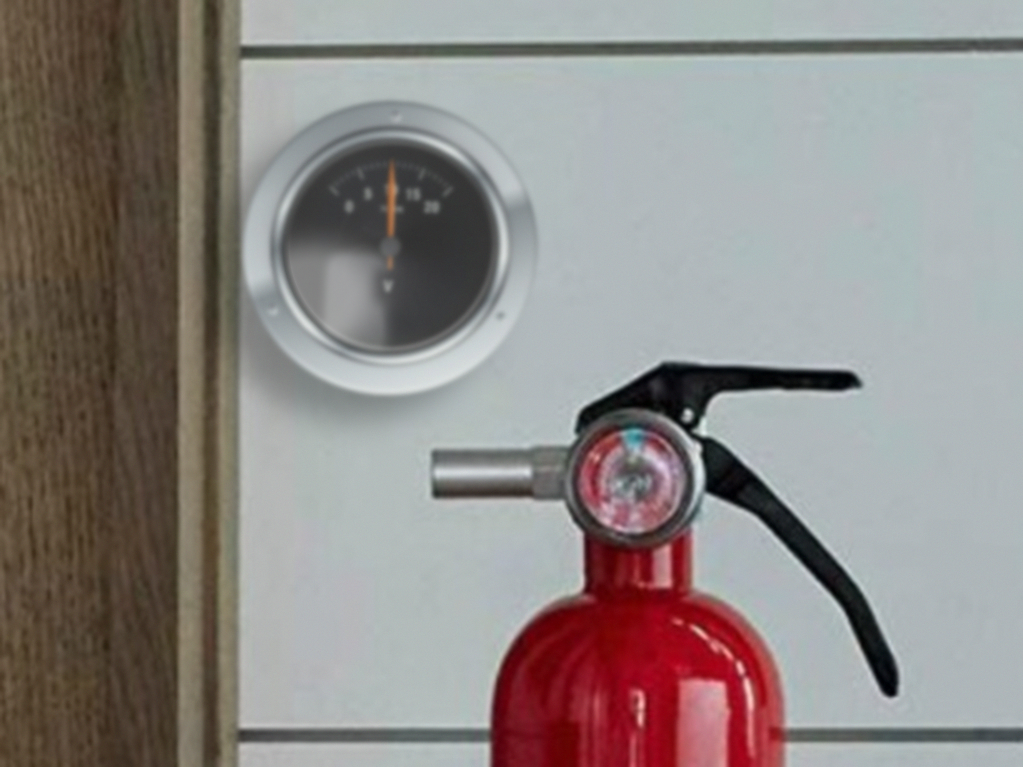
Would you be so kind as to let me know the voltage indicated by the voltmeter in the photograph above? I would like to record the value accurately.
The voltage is 10 V
